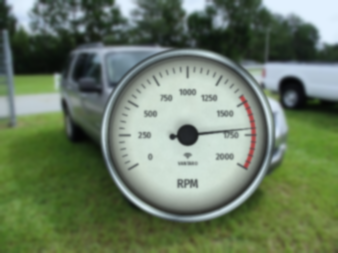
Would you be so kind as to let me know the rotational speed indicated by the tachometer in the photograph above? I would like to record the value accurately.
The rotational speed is 1700 rpm
